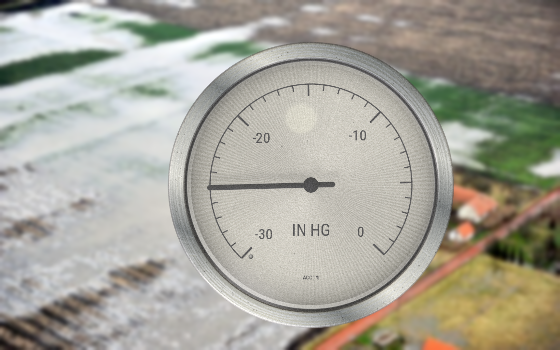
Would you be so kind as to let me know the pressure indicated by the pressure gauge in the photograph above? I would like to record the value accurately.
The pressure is -25 inHg
